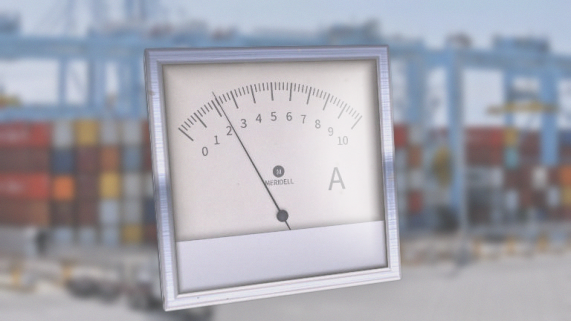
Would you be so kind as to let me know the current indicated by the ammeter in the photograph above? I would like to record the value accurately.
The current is 2.2 A
